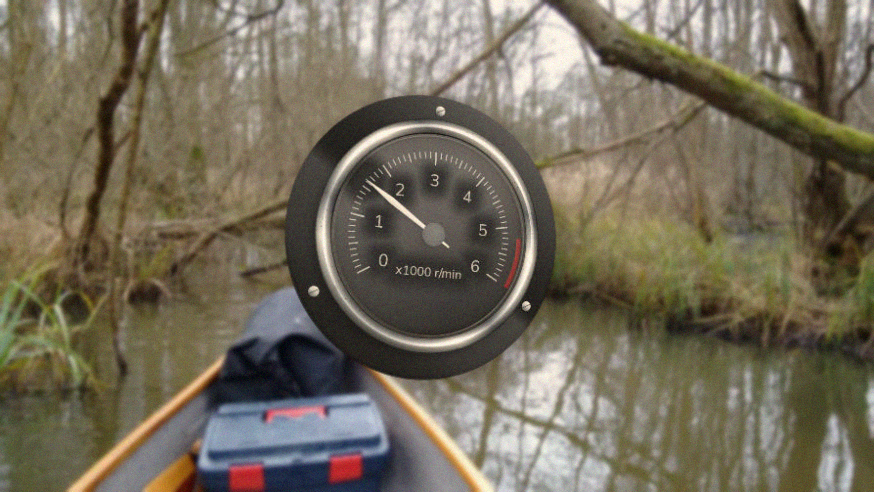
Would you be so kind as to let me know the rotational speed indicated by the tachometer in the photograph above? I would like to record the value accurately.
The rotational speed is 1600 rpm
